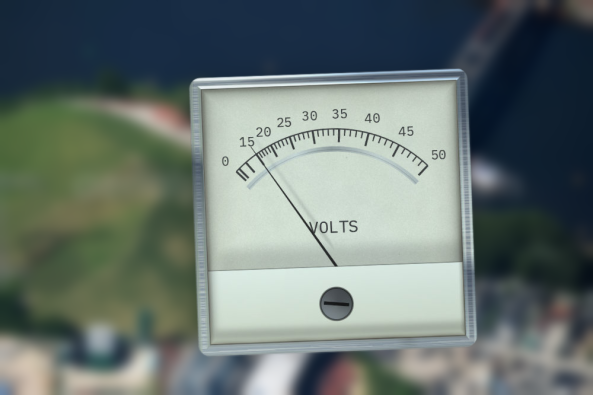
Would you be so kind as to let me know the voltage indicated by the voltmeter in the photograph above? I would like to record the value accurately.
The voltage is 15 V
